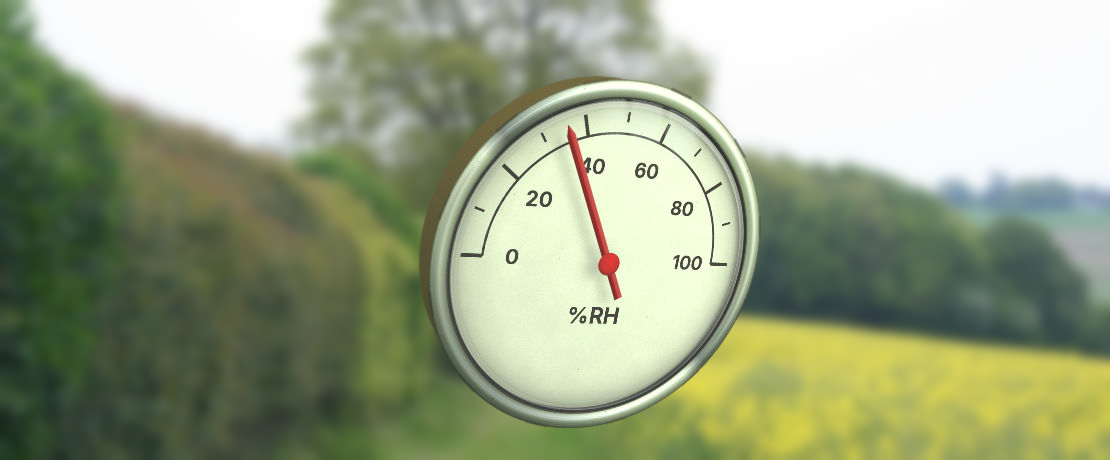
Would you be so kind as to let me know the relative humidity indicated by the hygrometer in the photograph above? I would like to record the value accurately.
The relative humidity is 35 %
